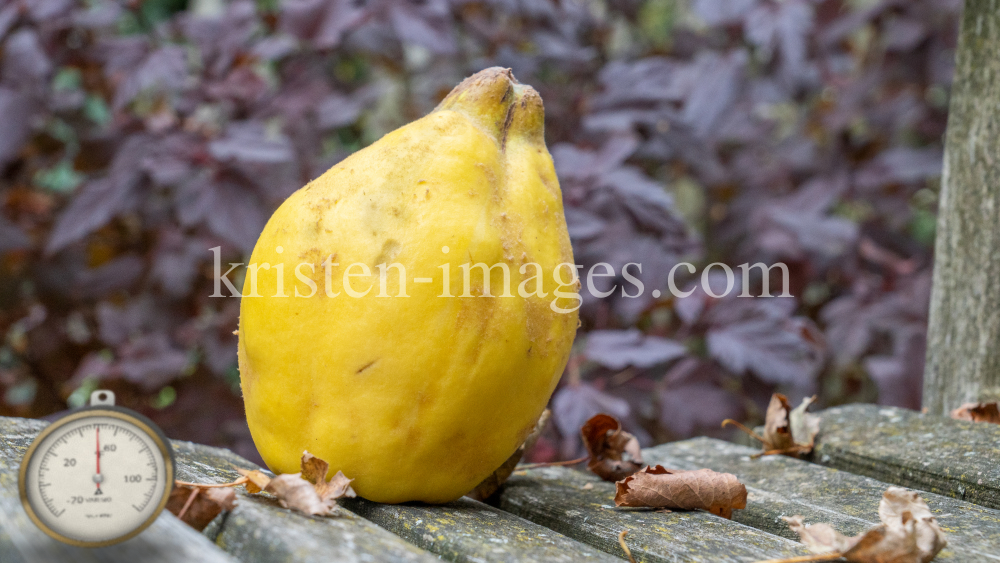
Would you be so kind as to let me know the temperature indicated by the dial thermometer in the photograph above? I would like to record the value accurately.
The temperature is 50 °F
